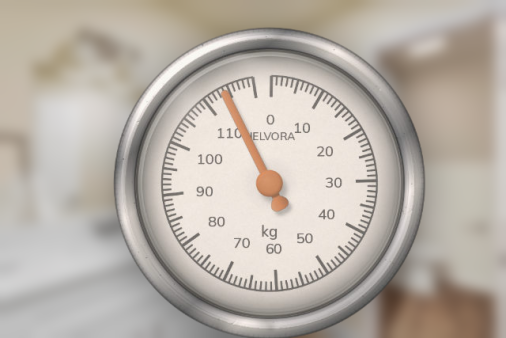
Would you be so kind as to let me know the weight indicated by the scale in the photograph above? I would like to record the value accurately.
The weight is 114 kg
